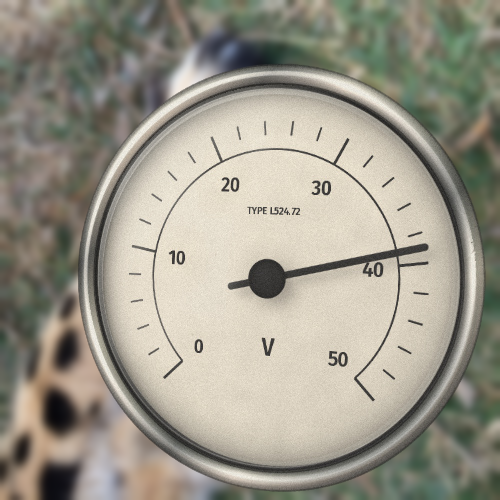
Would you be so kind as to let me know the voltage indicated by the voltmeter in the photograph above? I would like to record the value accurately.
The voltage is 39 V
